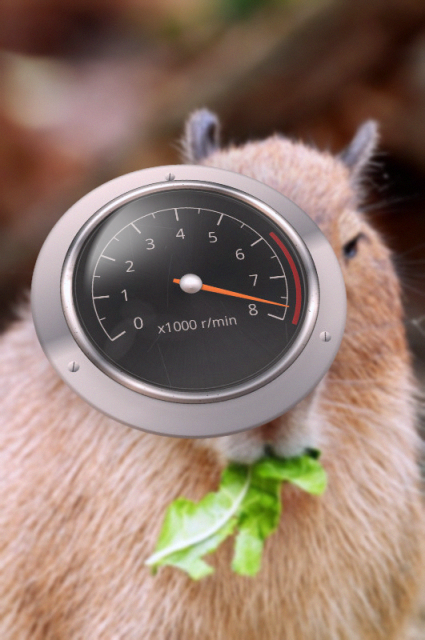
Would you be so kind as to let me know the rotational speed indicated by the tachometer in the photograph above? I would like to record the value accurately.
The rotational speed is 7750 rpm
